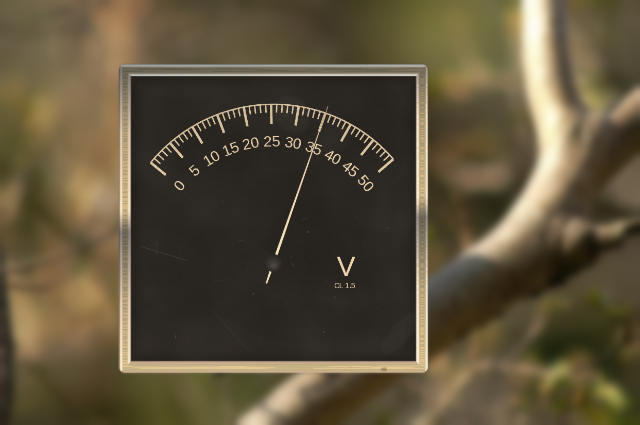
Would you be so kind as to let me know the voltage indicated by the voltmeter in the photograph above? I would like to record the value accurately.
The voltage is 35 V
